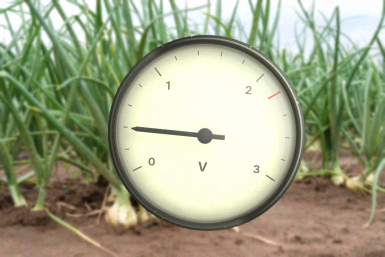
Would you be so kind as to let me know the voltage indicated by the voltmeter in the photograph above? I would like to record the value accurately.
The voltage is 0.4 V
